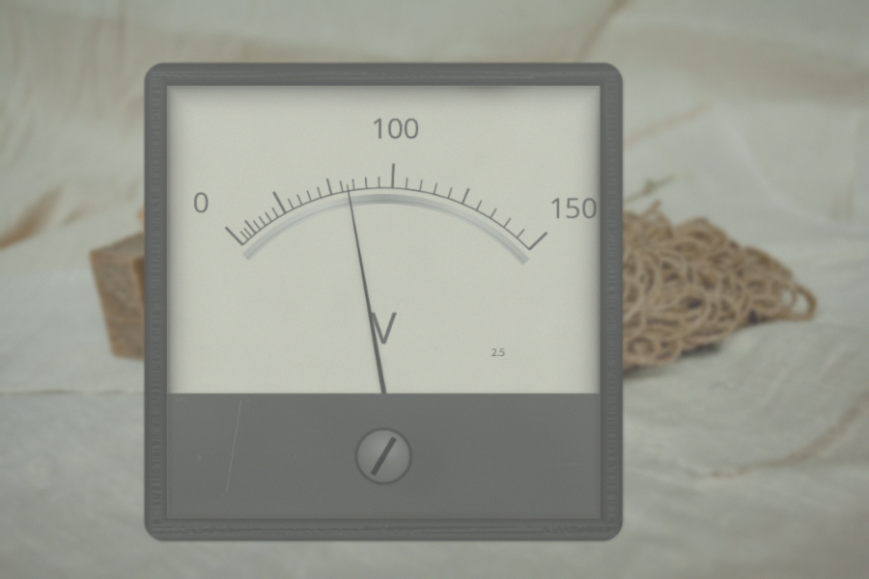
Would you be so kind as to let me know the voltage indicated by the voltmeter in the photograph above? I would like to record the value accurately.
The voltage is 82.5 V
